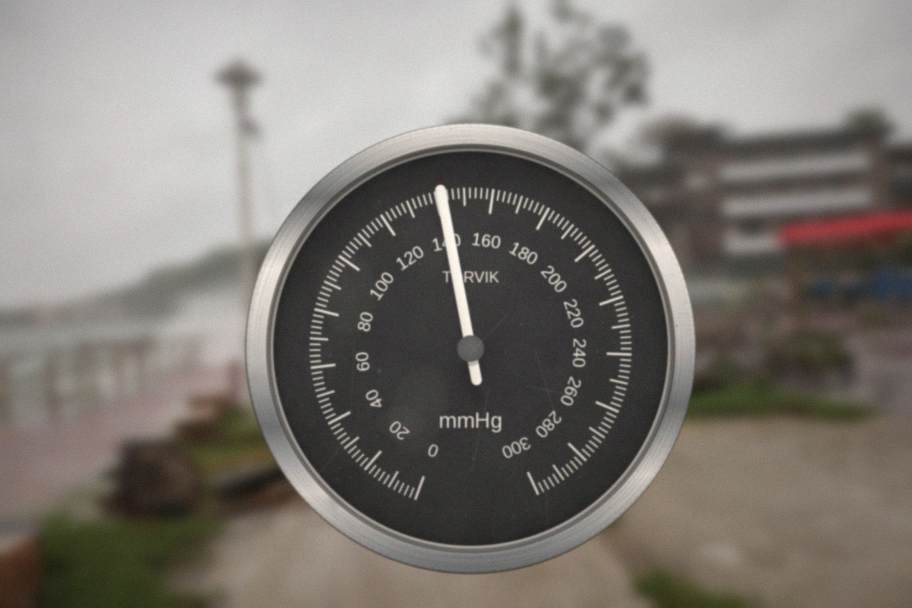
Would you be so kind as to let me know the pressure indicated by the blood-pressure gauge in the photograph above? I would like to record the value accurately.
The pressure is 142 mmHg
